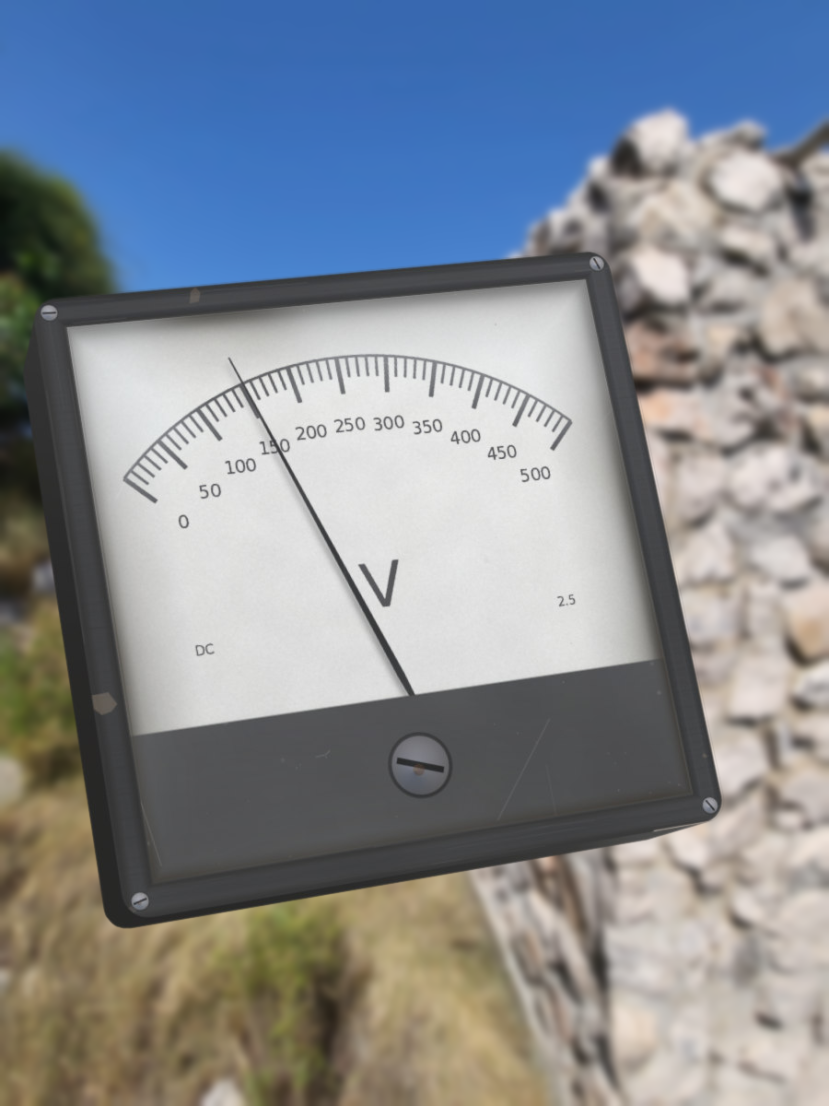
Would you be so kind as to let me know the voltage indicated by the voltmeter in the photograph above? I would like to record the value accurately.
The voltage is 150 V
